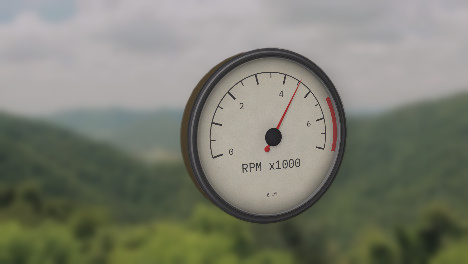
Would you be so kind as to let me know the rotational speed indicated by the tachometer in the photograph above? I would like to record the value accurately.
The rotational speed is 4500 rpm
